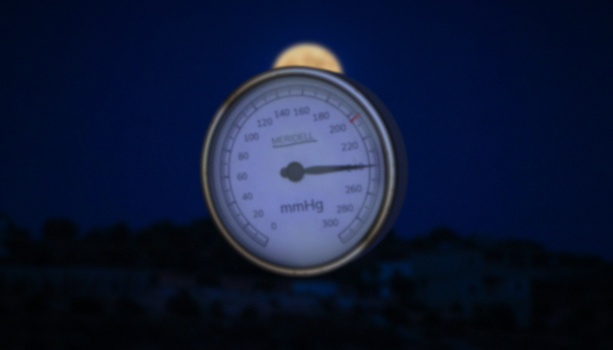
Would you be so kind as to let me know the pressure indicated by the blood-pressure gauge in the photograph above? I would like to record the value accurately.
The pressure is 240 mmHg
